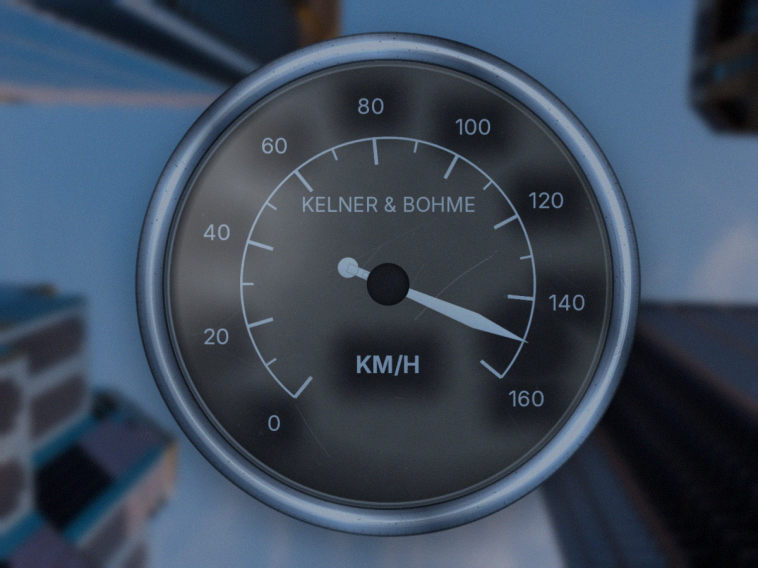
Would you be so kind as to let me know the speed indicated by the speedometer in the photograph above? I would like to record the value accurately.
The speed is 150 km/h
